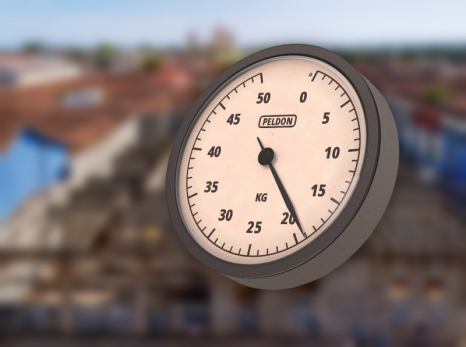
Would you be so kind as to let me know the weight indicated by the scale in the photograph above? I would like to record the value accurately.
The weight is 19 kg
